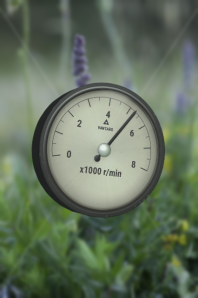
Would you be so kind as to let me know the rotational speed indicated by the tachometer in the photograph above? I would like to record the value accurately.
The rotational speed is 5250 rpm
